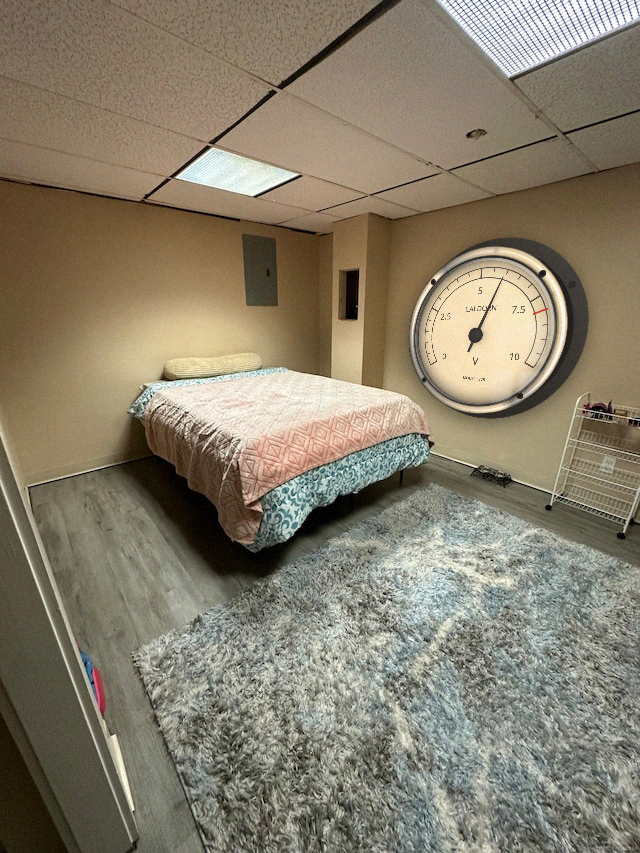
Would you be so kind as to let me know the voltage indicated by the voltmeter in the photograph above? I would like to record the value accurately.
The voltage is 6 V
